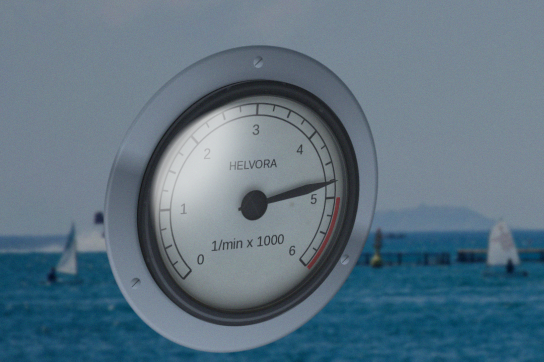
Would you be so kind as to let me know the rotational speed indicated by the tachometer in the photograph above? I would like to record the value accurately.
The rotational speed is 4750 rpm
